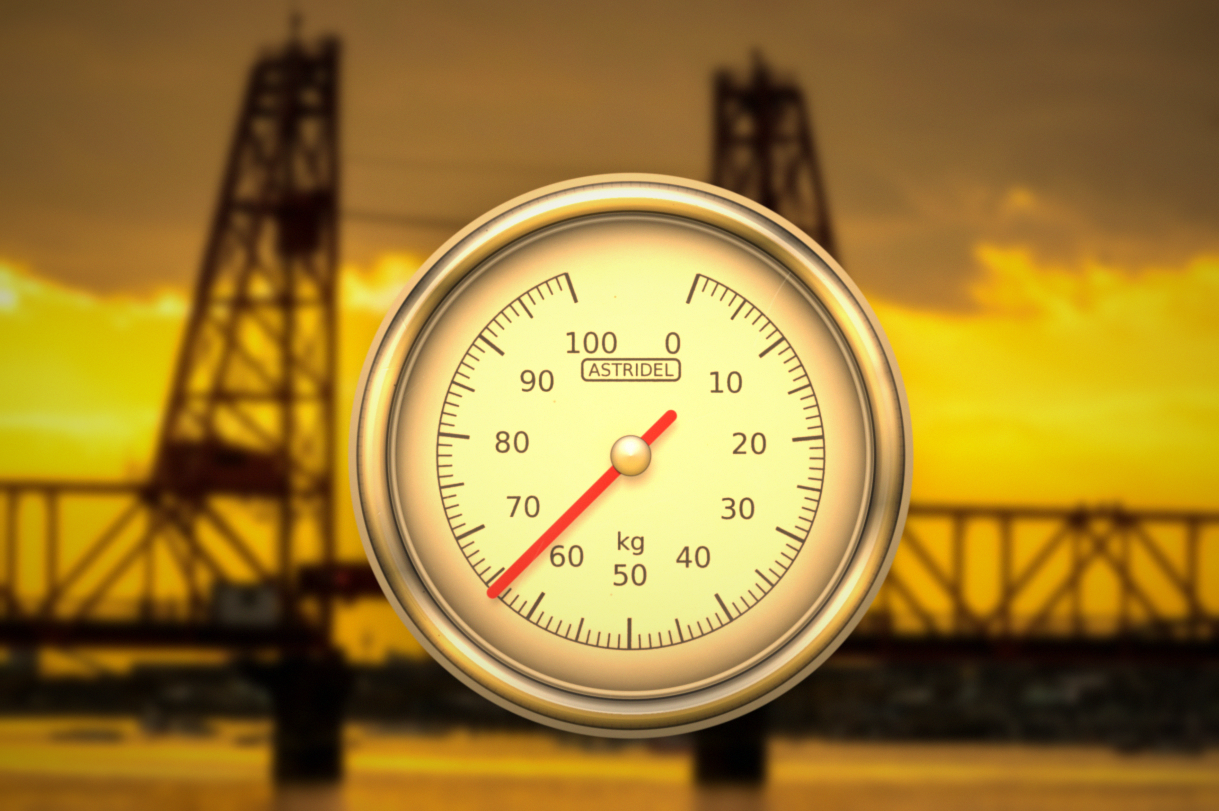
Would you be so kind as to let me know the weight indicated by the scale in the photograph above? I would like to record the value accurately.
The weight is 64 kg
